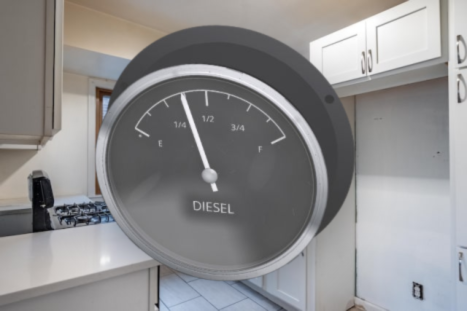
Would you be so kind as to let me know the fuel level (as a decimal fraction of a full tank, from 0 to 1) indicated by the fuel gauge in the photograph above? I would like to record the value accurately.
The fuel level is 0.375
